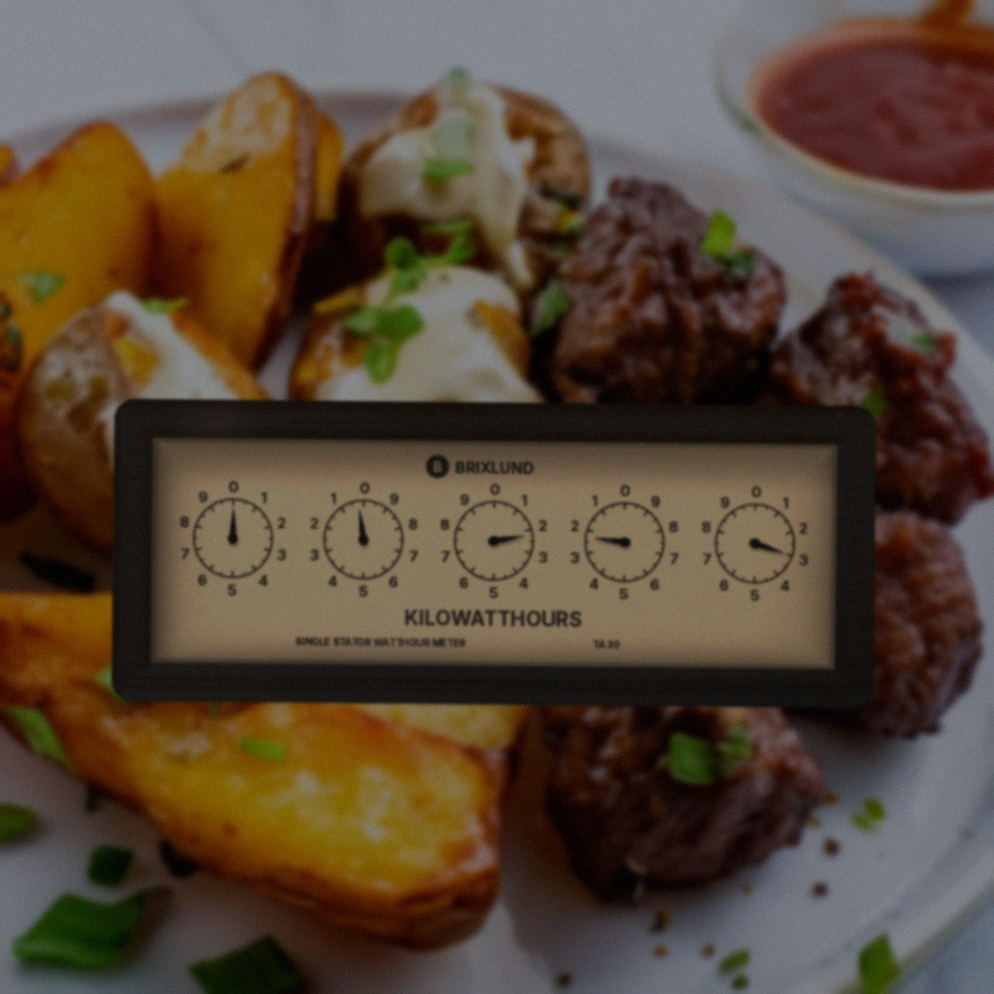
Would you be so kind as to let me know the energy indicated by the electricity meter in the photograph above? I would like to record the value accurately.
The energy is 223 kWh
